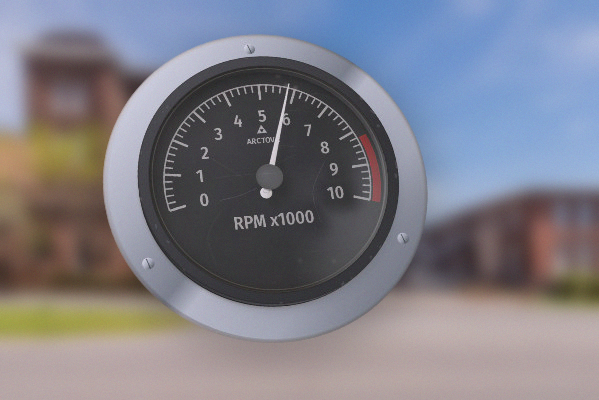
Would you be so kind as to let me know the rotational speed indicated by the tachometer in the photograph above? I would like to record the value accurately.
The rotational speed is 5800 rpm
